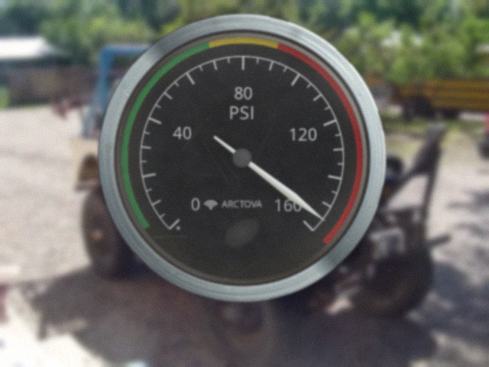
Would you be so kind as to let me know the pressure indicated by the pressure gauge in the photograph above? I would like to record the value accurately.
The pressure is 155 psi
